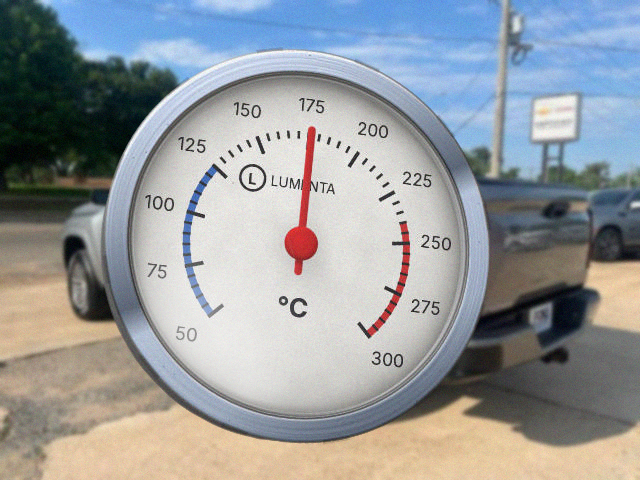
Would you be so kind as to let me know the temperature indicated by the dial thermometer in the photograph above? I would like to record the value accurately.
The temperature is 175 °C
